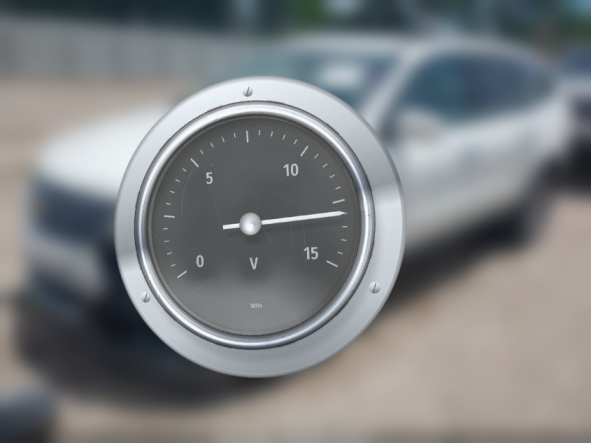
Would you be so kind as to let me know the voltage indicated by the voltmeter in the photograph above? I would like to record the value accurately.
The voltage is 13 V
